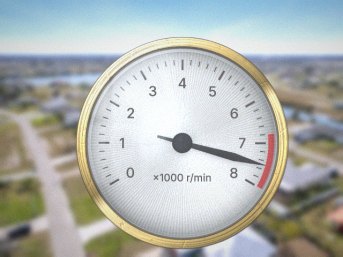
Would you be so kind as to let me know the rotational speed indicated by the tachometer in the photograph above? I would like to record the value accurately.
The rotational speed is 7500 rpm
